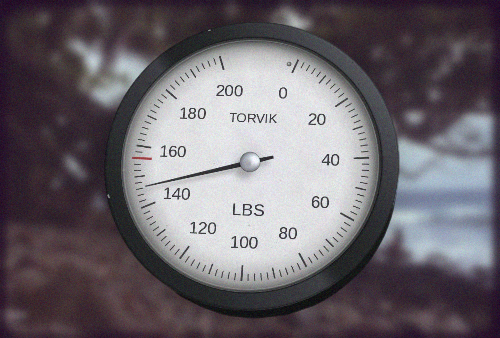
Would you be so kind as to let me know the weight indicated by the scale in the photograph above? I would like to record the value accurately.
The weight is 146 lb
